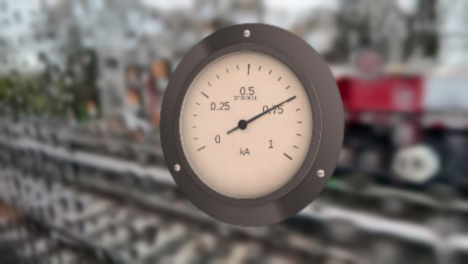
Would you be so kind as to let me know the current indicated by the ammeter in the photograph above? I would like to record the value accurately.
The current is 0.75 kA
